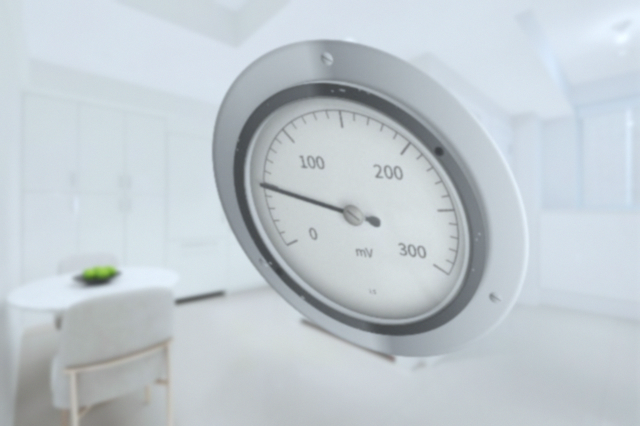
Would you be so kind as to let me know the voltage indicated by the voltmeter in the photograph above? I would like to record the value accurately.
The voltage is 50 mV
